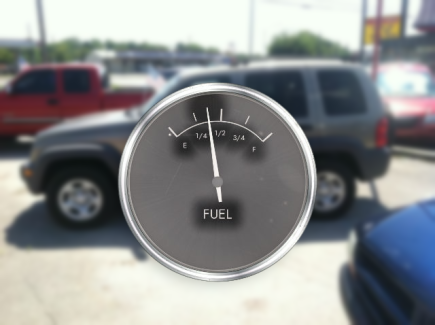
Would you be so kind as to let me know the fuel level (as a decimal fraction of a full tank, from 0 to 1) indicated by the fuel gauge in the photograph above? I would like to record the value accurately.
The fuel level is 0.375
